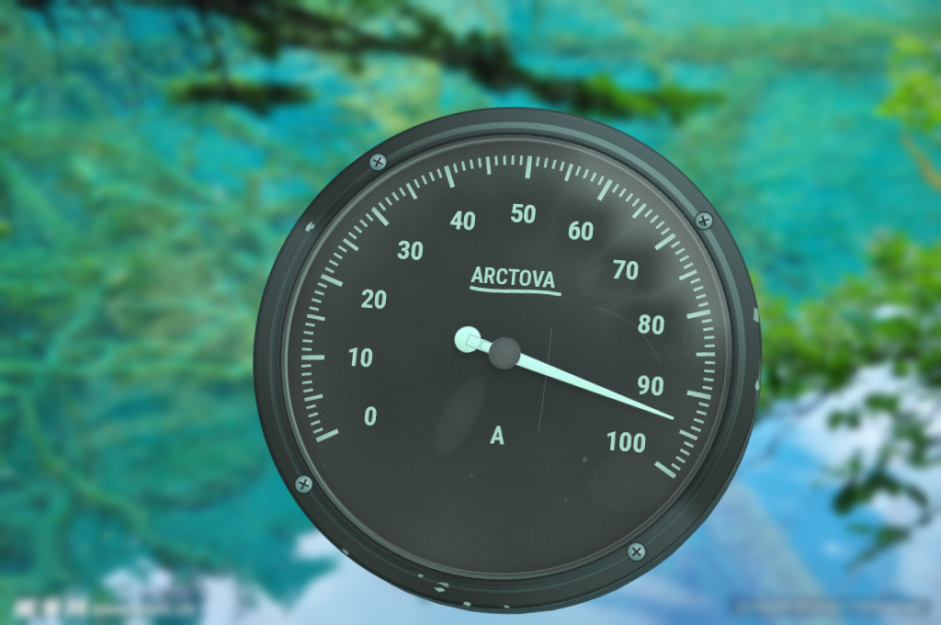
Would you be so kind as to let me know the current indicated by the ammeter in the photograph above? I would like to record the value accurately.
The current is 94 A
